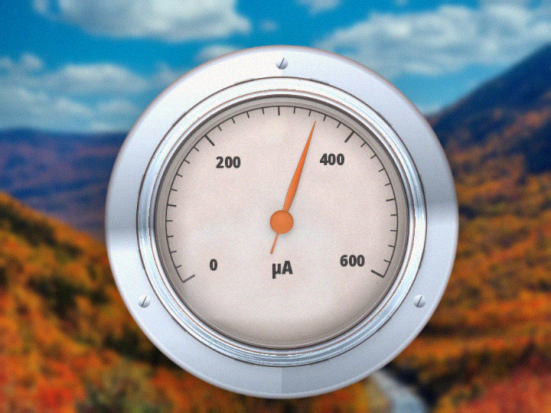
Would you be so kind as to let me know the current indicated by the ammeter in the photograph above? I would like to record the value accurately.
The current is 350 µA
